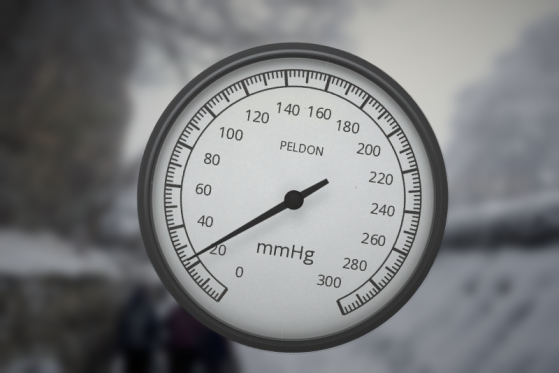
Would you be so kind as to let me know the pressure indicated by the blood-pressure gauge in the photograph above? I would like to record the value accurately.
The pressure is 24 mmHg
